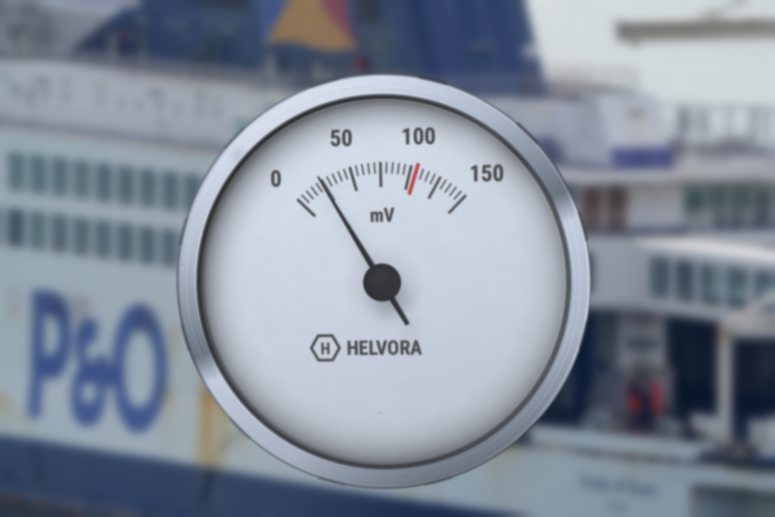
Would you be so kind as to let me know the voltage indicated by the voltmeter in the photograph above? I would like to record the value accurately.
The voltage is 25 mV
